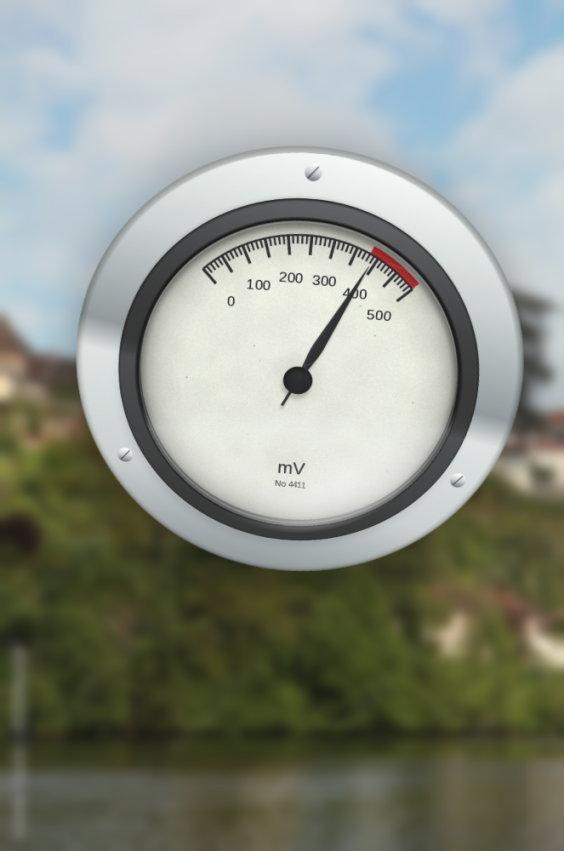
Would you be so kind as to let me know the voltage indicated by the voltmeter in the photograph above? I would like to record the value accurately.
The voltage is 390 mV
